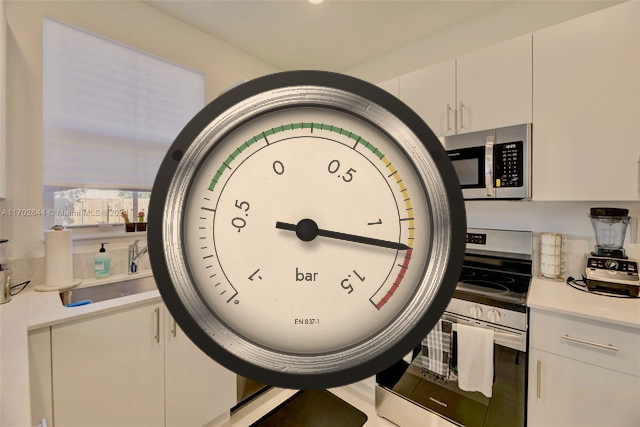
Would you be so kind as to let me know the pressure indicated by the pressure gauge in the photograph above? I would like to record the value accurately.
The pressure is 1.15 bar
